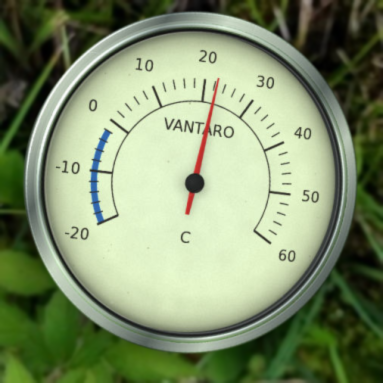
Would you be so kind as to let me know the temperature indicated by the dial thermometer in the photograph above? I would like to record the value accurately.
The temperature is 22 °C
